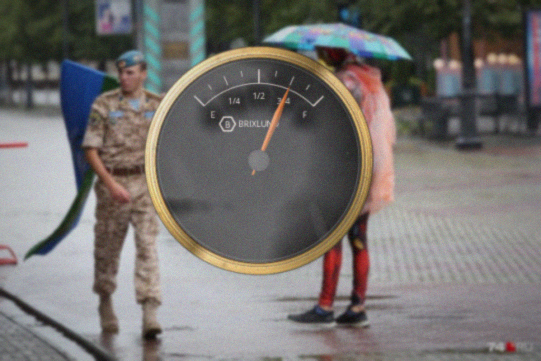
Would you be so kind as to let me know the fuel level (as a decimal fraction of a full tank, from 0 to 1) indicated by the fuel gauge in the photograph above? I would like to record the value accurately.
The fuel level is 0.75
